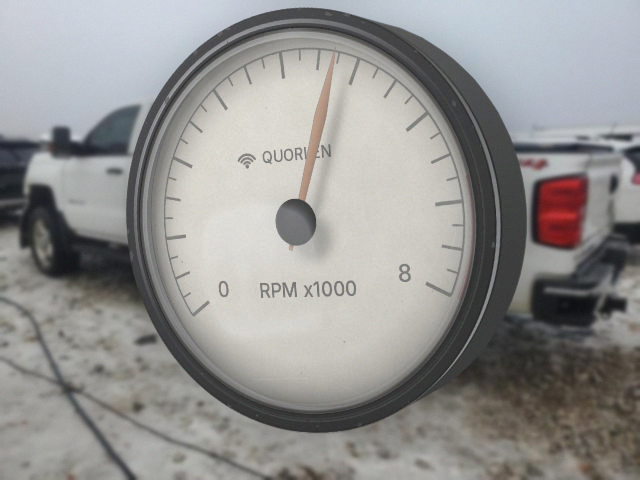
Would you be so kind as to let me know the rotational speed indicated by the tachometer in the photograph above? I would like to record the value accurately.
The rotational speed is 4750 rpm
